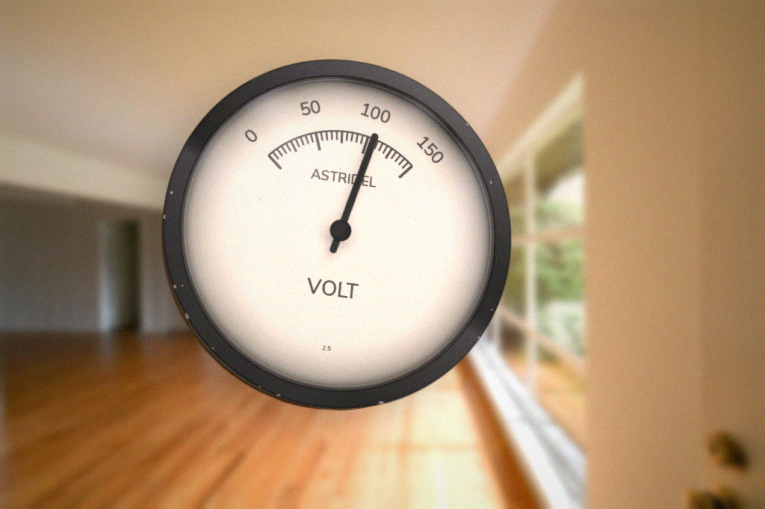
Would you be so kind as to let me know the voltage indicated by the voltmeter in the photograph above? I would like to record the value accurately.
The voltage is 105 V
